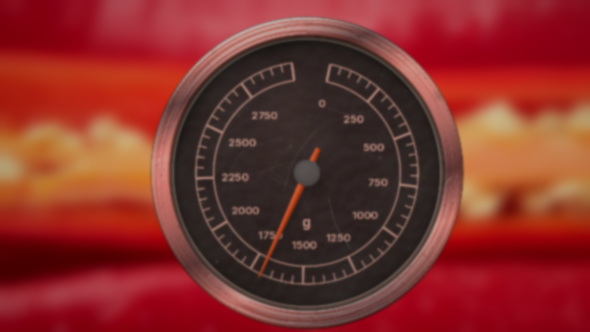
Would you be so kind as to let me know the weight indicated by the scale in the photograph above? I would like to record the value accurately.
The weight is 1700 g
